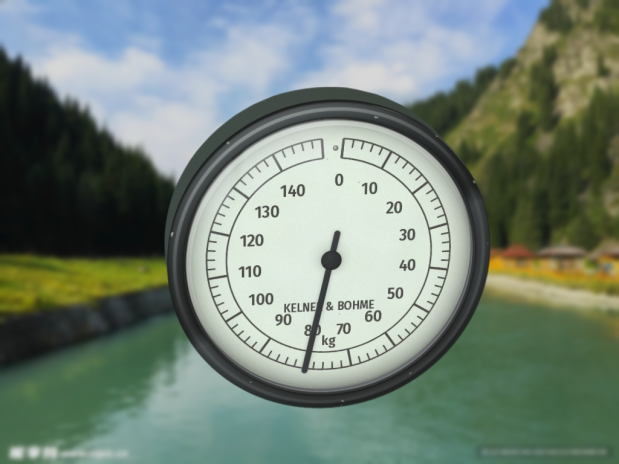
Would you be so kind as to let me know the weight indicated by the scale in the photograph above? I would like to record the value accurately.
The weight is 80 kg
